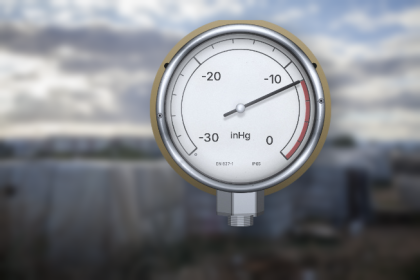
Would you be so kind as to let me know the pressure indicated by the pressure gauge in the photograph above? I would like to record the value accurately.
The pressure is -8 inHg
